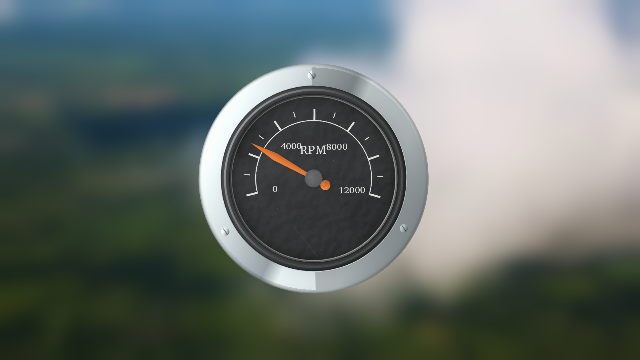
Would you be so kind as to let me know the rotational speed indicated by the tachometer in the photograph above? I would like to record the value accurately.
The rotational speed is 2500 rpm
